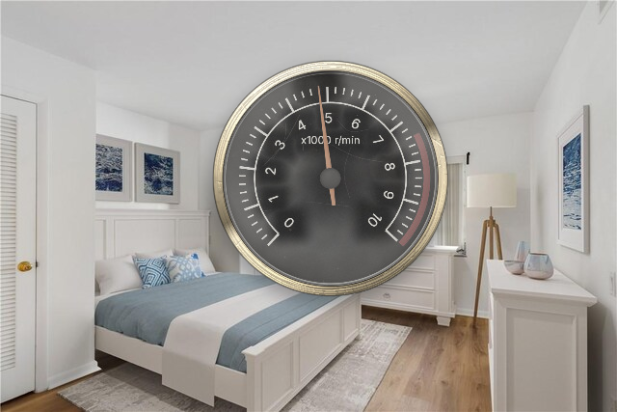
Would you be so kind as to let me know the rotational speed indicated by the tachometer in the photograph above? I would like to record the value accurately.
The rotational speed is 4800 rpm
